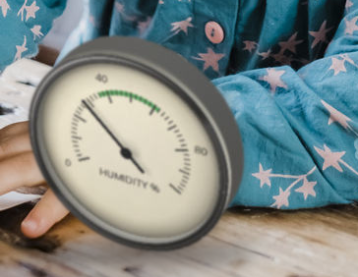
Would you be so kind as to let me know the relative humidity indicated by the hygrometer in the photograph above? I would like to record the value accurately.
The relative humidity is 30 %
